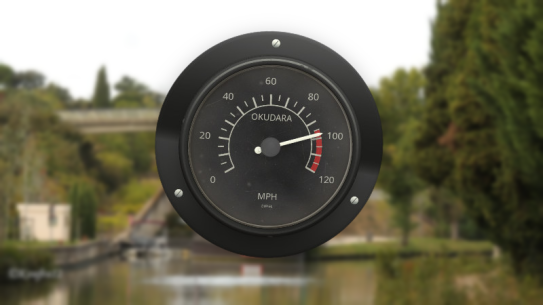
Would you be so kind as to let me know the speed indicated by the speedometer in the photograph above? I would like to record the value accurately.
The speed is 97.5 mph
